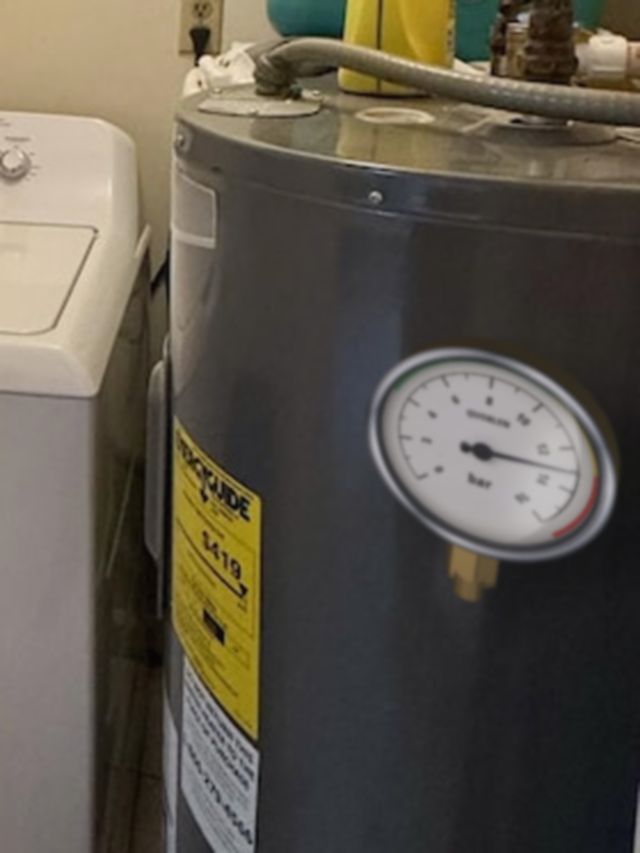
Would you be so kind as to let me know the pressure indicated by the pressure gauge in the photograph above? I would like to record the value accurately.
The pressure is 13 bar
